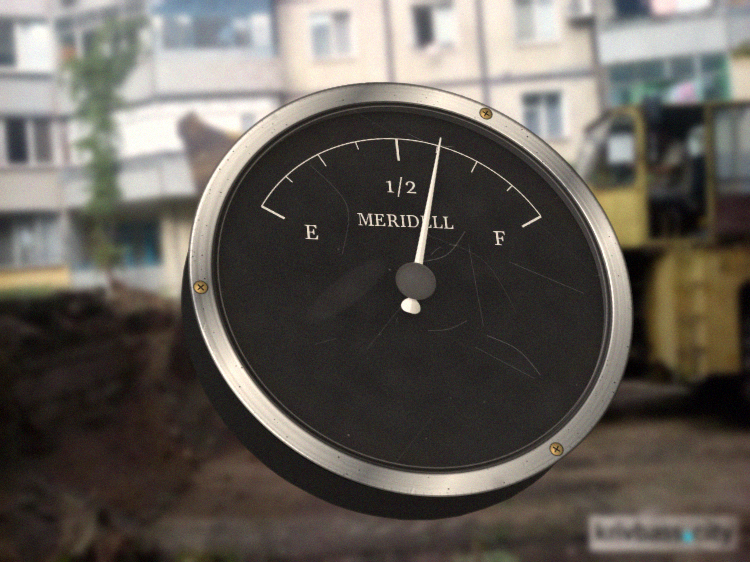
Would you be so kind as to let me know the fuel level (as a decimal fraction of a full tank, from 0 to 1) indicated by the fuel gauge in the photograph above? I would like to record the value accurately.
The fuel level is 0.625
